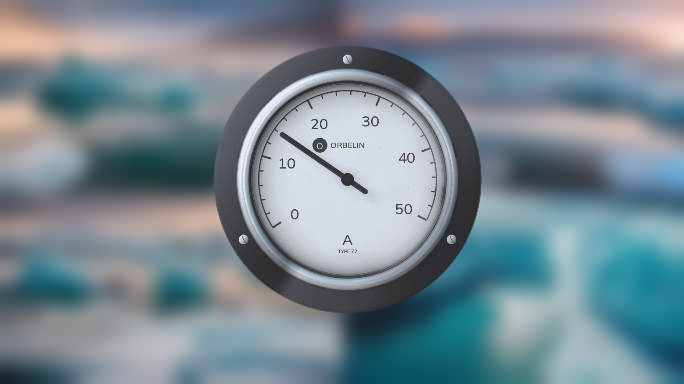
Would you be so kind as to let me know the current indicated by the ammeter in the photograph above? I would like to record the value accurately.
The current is 14 A
